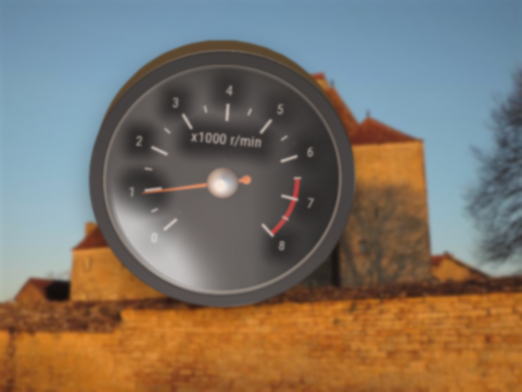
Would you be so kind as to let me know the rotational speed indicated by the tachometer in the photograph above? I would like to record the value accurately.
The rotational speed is 1000 rpm
